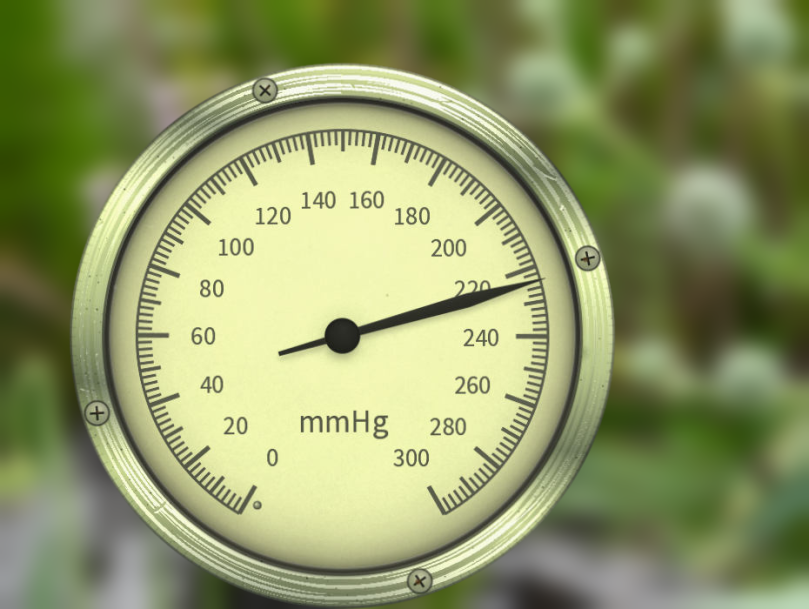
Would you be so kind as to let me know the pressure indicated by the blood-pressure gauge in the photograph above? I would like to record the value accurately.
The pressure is 224 mmHg
